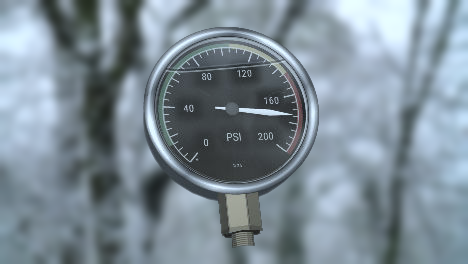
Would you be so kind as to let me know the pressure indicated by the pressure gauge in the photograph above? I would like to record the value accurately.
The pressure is 175 psi
